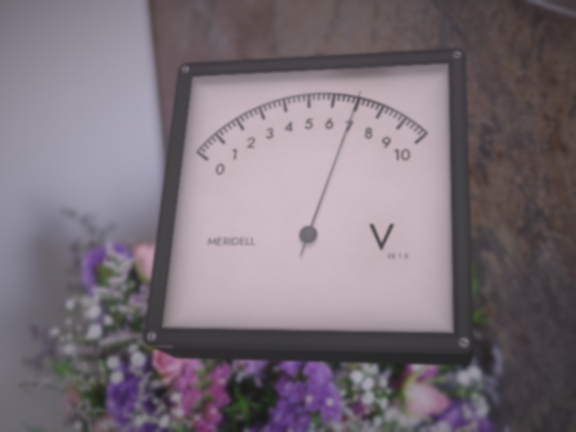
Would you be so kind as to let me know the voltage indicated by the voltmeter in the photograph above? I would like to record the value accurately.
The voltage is 7 V
